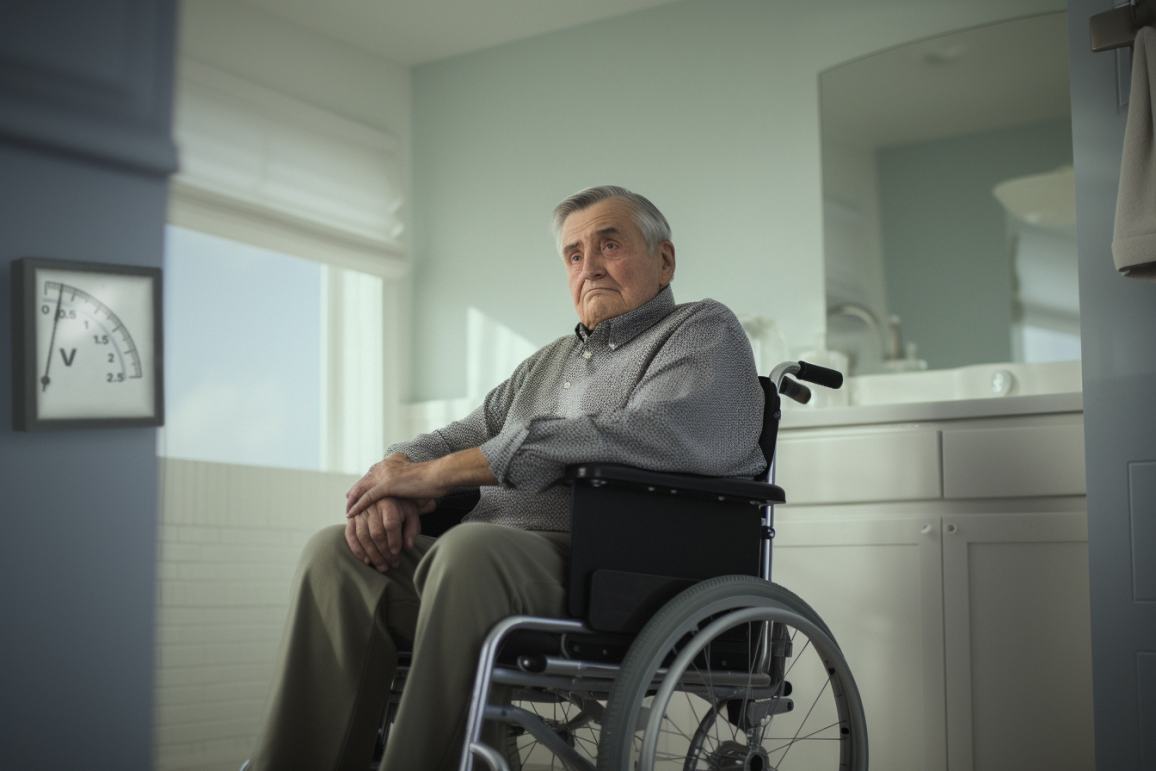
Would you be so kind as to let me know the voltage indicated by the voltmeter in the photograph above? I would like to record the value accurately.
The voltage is 0.25 V
